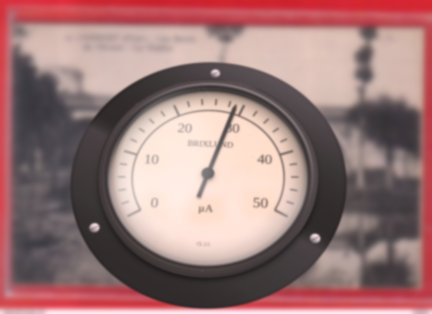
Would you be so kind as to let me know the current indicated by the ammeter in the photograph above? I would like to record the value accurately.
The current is 29 µA
